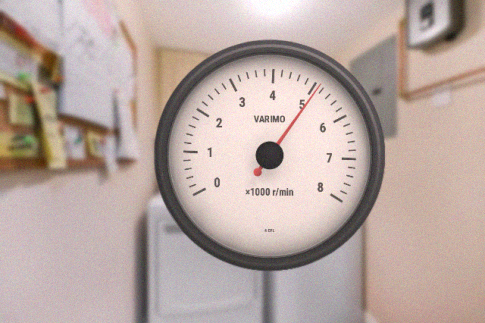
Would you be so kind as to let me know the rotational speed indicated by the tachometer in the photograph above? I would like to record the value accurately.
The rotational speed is 5100 rpm
